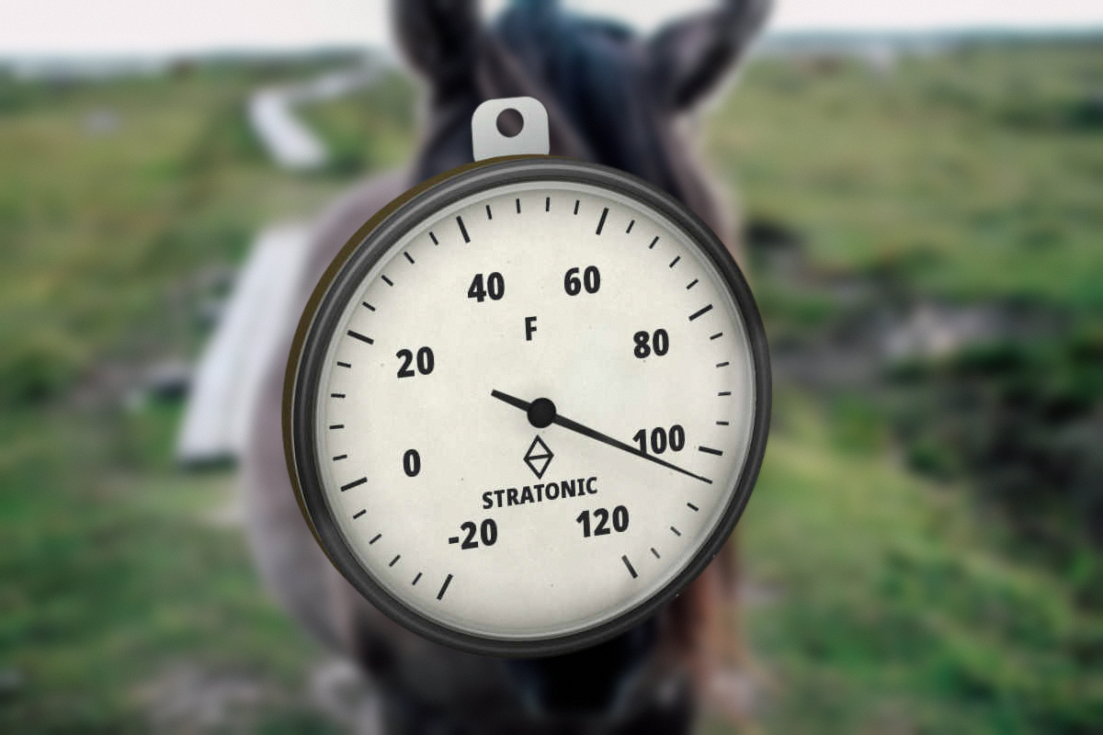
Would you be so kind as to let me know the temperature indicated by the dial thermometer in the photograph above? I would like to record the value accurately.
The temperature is 104 °F
